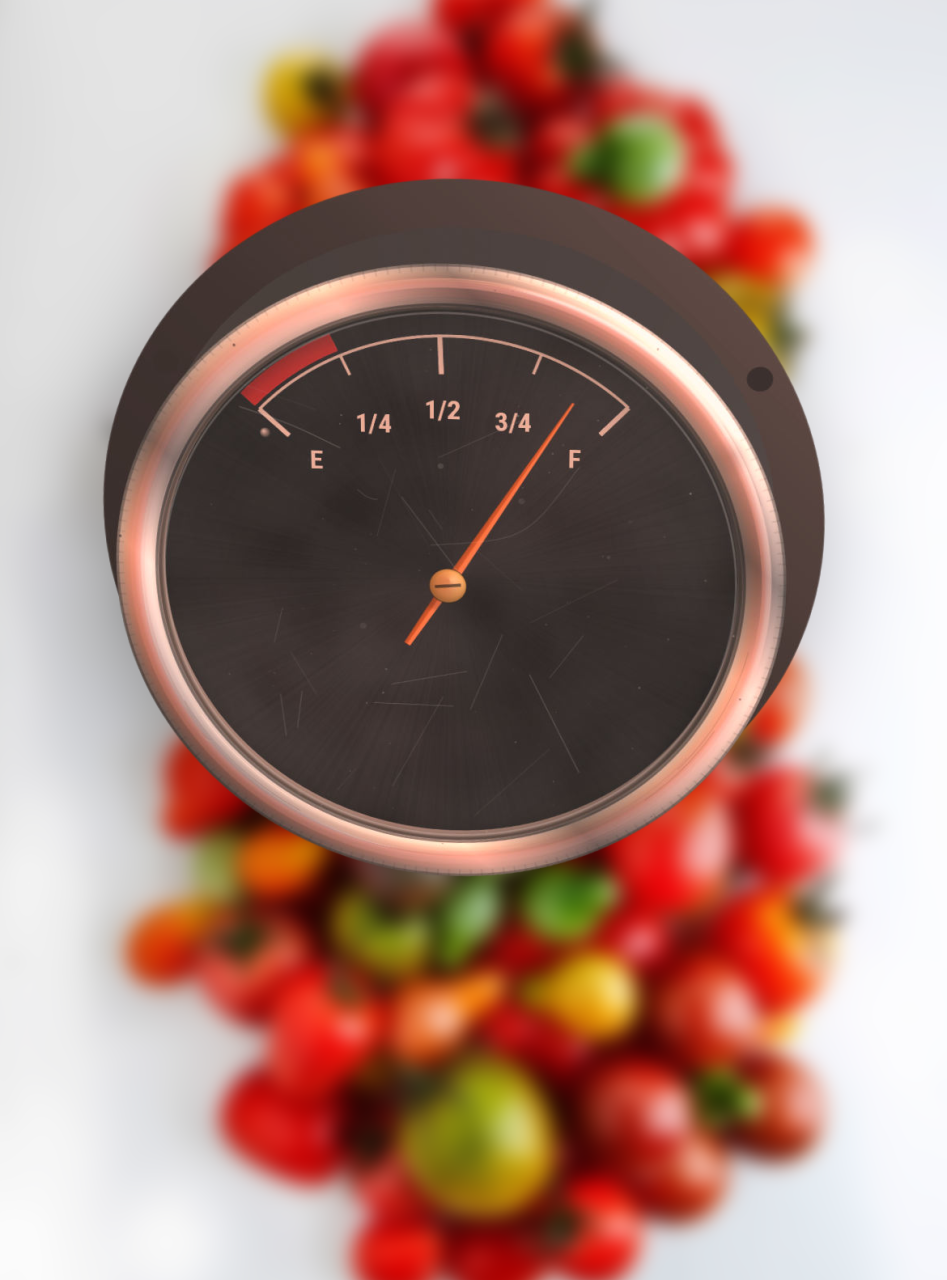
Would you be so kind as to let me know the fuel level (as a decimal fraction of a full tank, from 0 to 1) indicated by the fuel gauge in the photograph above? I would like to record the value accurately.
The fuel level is 0.875
